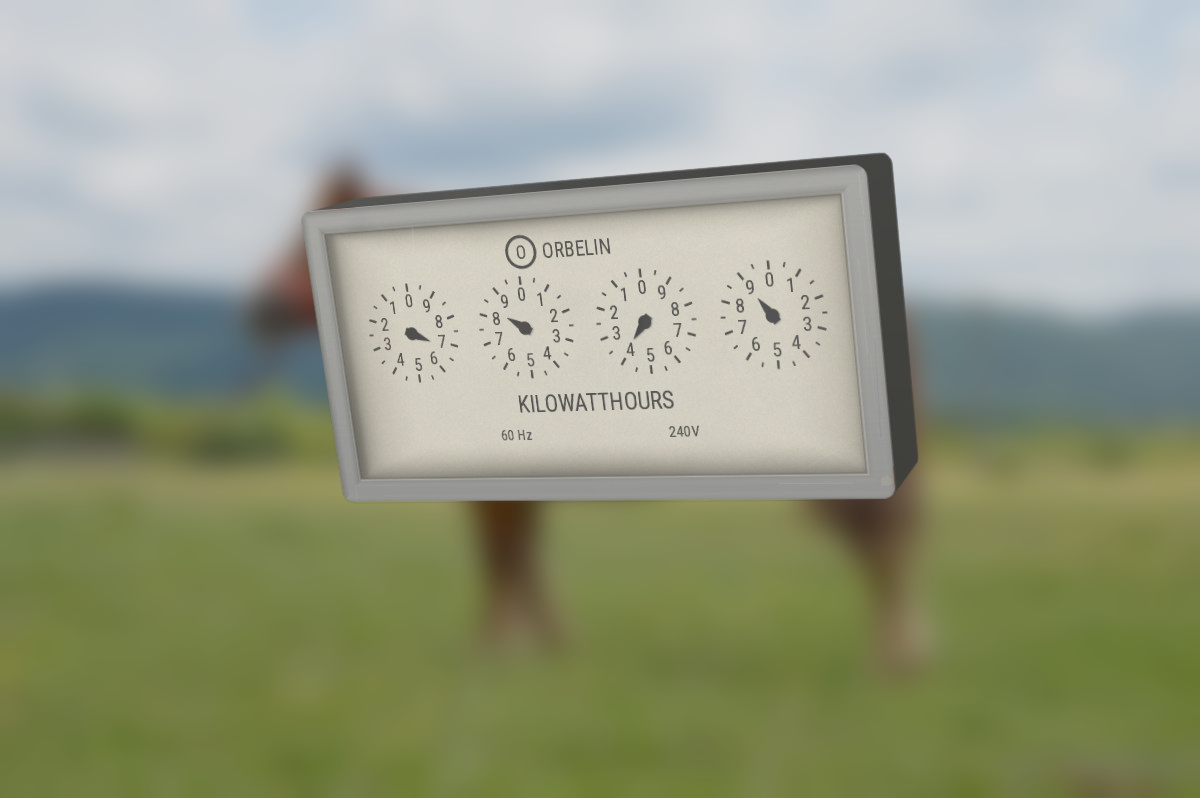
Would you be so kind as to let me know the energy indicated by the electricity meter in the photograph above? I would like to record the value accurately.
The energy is 6839 kWh
